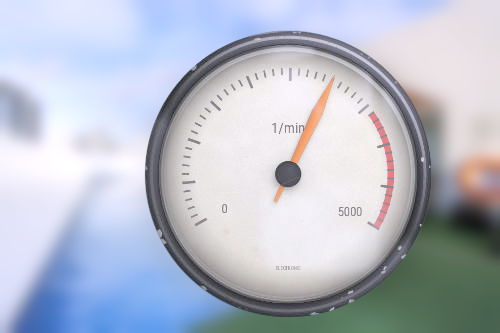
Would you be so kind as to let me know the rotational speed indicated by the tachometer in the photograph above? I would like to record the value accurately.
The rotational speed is 3000 rpm
